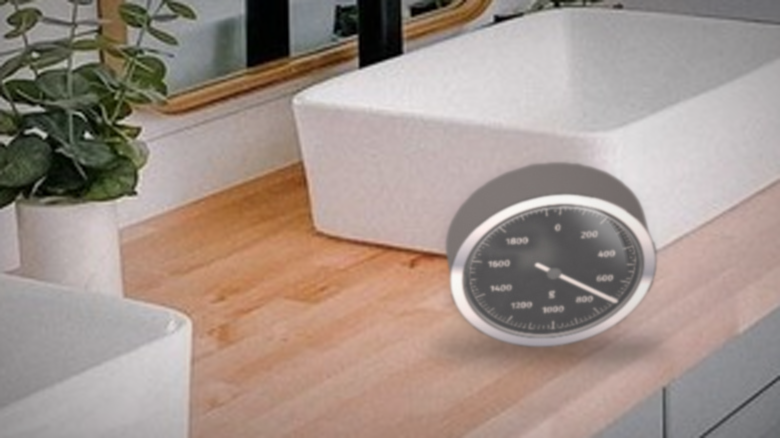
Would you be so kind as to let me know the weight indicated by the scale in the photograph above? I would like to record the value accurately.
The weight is 700 g
